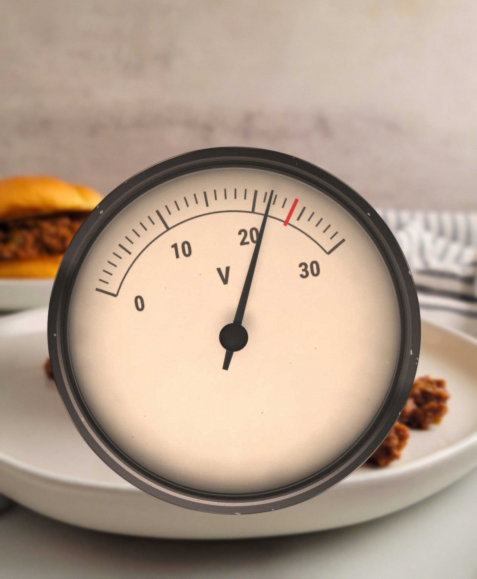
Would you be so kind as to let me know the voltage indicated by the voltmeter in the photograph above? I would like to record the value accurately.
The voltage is 21.5 V
